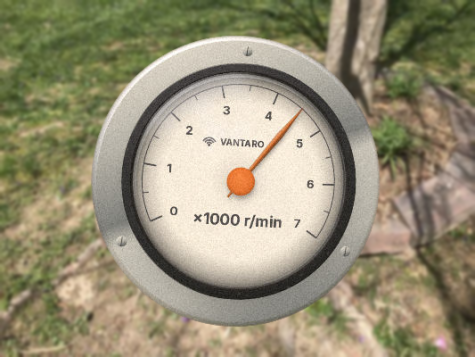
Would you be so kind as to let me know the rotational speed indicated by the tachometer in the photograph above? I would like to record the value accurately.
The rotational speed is 4500 rpm
